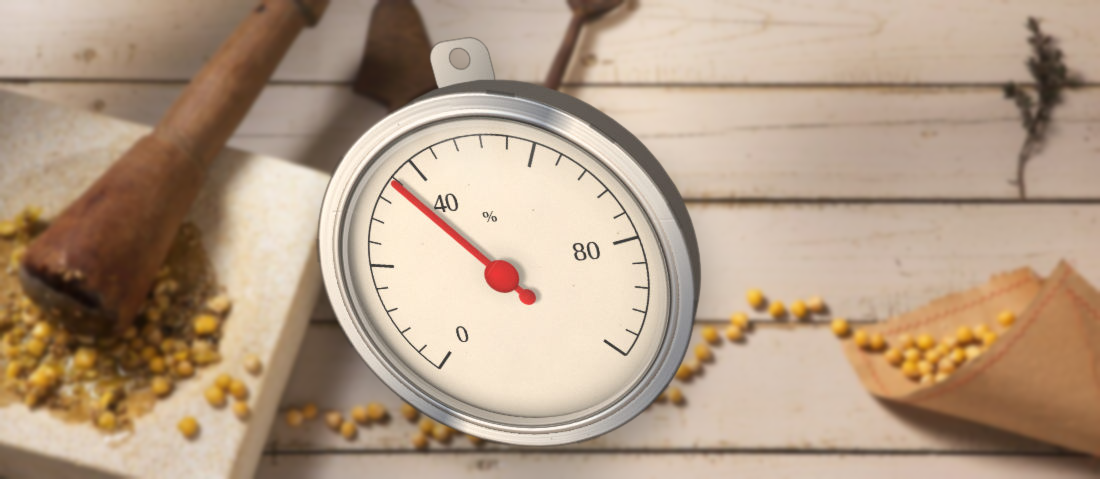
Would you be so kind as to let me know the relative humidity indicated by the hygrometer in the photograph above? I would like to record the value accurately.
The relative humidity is 36 %
